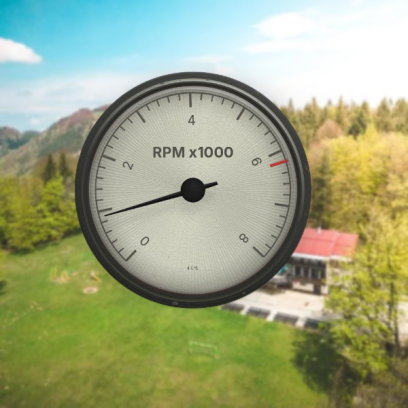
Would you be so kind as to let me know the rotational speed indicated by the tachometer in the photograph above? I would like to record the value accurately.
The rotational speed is 900 rpm
